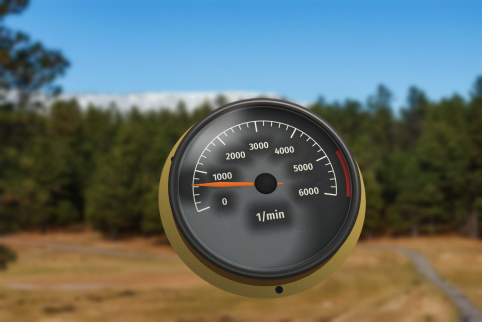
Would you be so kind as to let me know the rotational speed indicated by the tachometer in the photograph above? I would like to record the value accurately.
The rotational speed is 600 rpm
